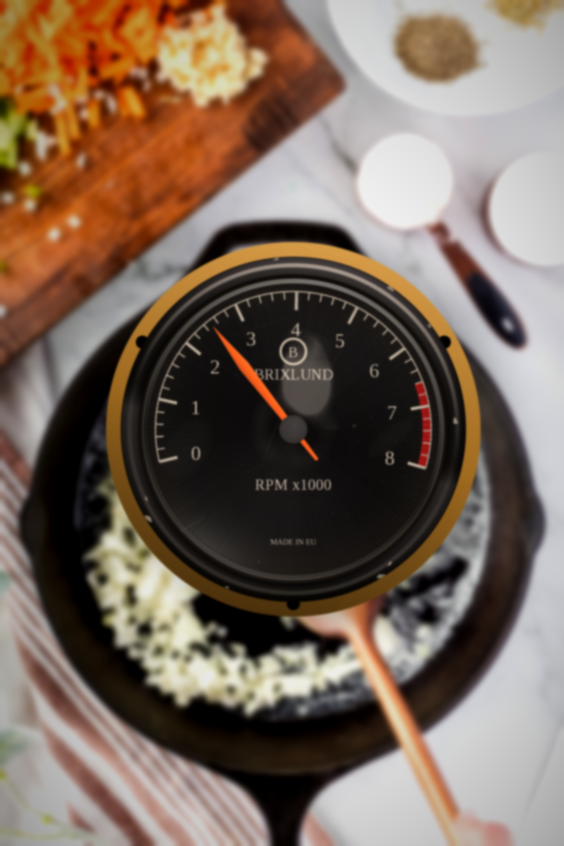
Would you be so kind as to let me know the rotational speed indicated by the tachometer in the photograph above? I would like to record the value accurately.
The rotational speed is 2500 rpm
